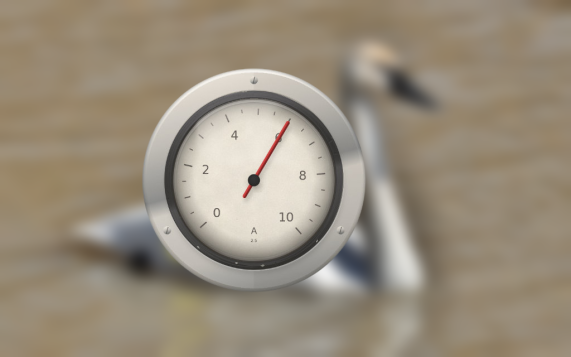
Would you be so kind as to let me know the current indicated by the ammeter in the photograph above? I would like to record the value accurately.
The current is 6 A
